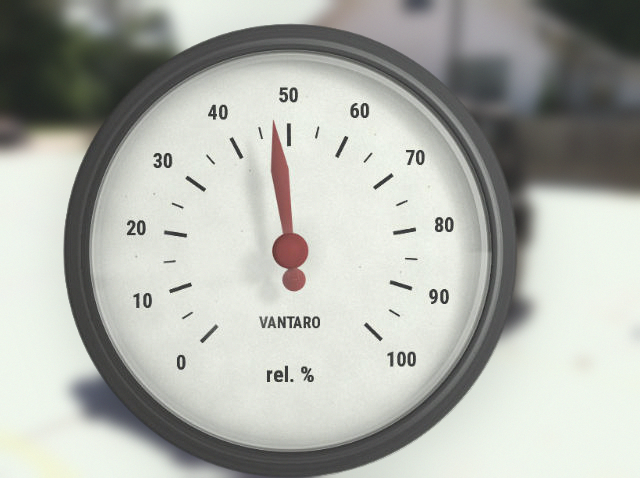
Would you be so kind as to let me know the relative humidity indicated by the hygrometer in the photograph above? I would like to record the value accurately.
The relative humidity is 47.5 %
